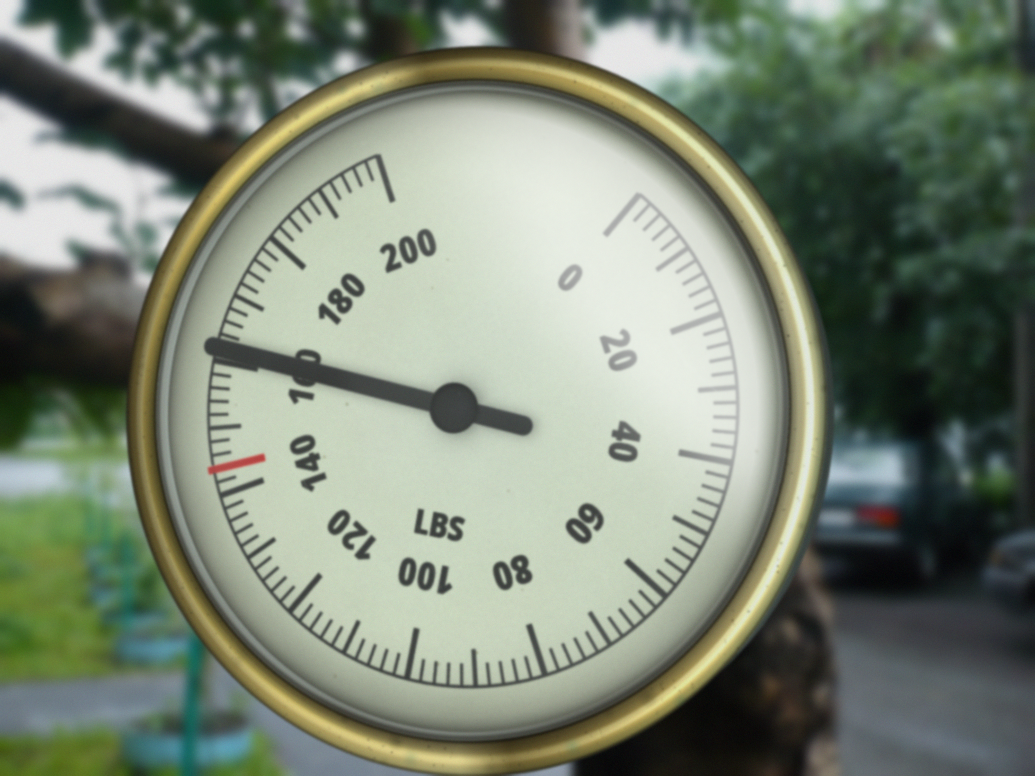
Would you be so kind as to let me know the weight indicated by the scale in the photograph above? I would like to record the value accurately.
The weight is 162 lb
